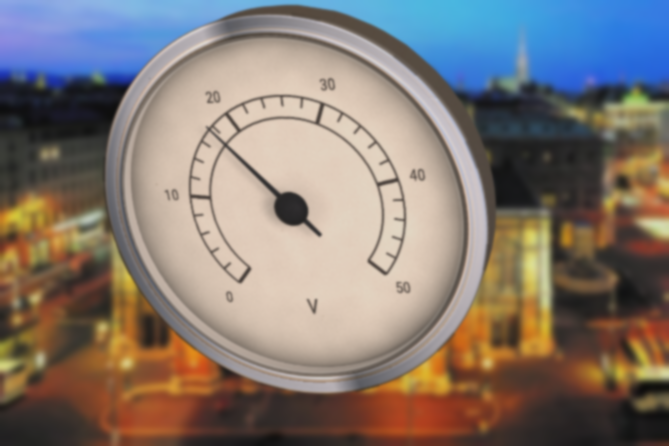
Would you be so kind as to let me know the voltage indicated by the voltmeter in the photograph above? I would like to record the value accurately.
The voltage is 18 V
